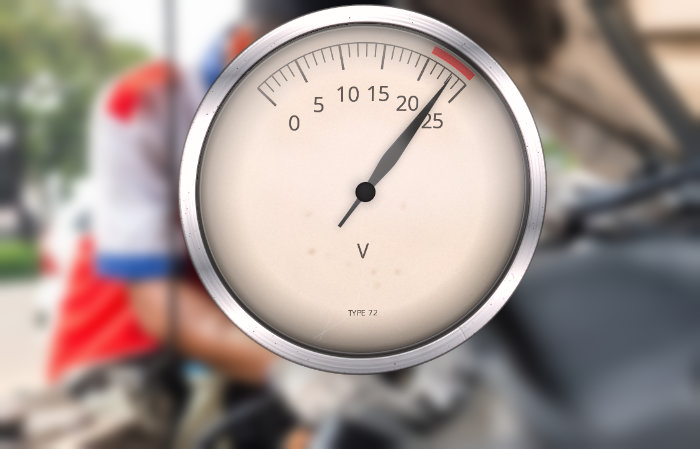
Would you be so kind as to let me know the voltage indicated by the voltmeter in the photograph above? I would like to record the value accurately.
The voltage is 23 V
